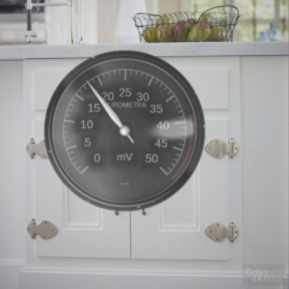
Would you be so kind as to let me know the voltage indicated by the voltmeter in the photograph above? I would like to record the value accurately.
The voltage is 18 mV
